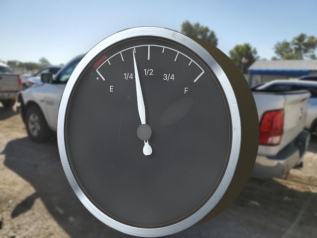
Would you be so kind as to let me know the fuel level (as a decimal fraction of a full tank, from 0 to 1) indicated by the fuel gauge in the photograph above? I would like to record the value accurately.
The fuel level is 0.375
